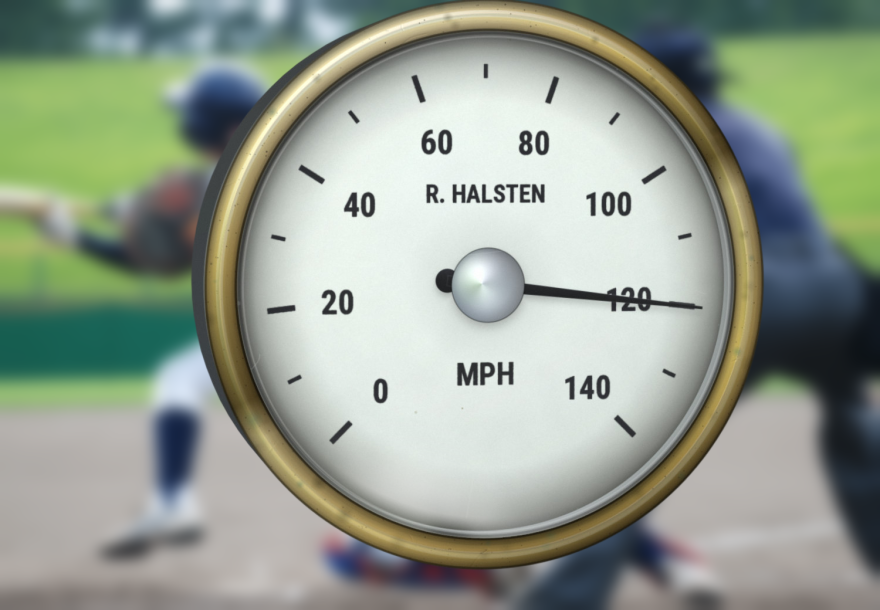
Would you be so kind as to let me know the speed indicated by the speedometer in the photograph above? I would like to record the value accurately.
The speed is 120 mph
